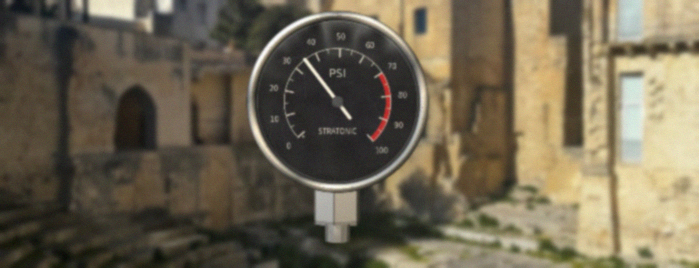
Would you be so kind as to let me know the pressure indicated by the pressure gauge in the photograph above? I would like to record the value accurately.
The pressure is 35 psi
